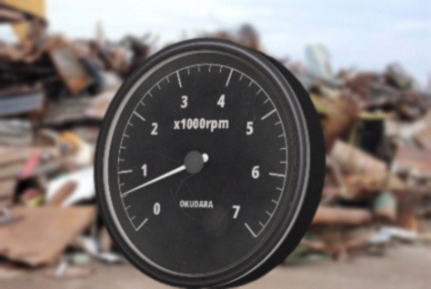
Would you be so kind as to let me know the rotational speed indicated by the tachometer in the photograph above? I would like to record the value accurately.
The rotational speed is 600 rpm
